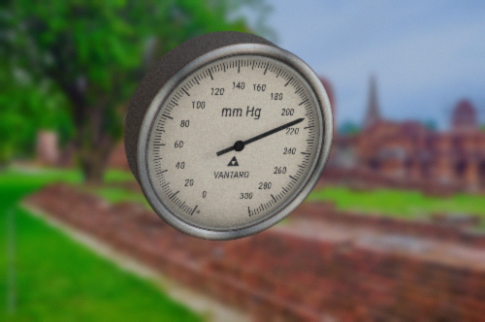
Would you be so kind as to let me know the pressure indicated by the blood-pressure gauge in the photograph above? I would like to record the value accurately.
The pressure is 210 mmHg
